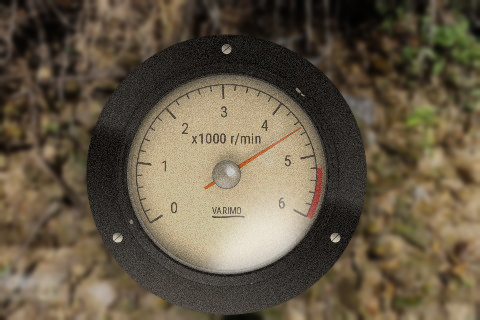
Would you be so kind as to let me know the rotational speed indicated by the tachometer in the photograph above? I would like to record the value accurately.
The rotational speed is 4500 rpm
